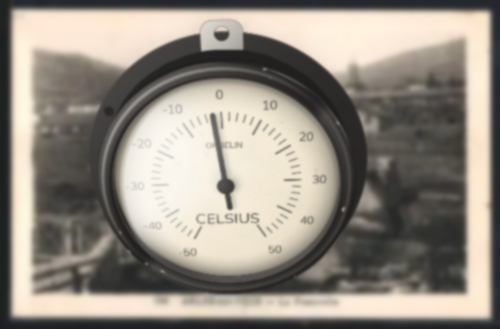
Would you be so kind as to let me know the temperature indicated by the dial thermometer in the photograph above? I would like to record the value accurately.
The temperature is -2 °C
